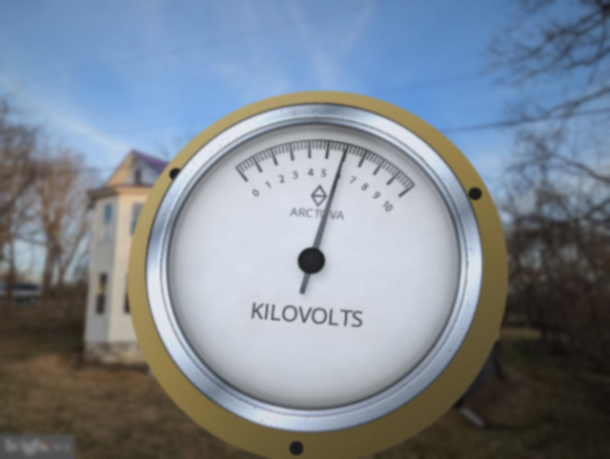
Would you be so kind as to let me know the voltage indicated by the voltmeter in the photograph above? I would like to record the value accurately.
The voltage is 6 kV
